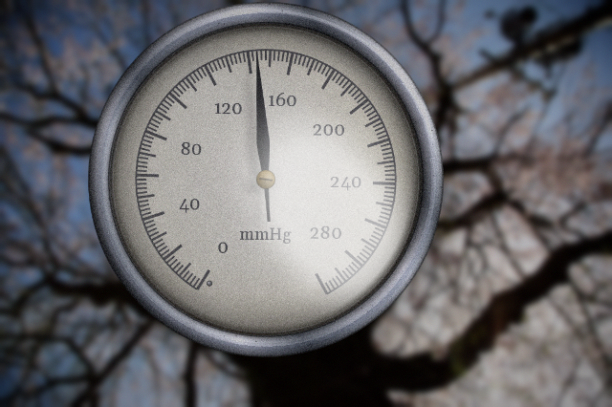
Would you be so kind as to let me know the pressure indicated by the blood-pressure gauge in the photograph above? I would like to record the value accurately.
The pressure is 144 mmHg
